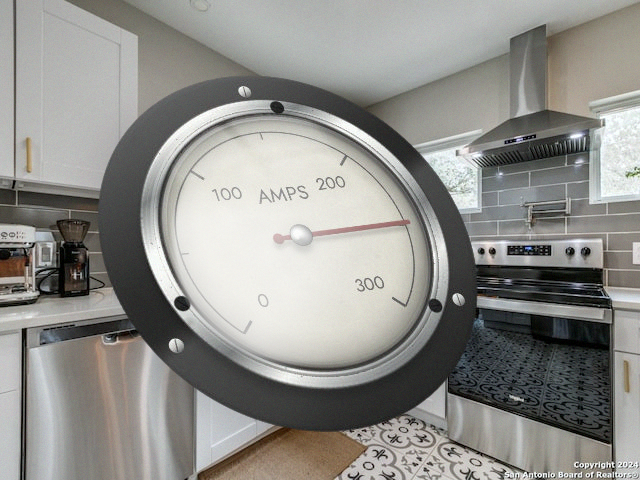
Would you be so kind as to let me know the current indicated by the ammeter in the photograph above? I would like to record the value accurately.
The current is 250 A
